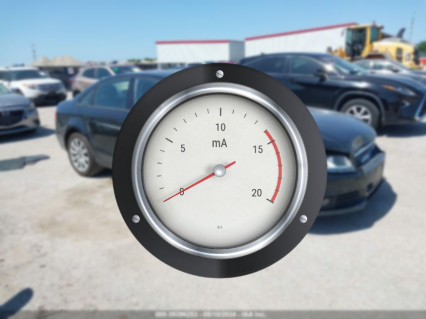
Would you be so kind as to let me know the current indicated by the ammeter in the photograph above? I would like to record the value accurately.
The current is 0 mA
